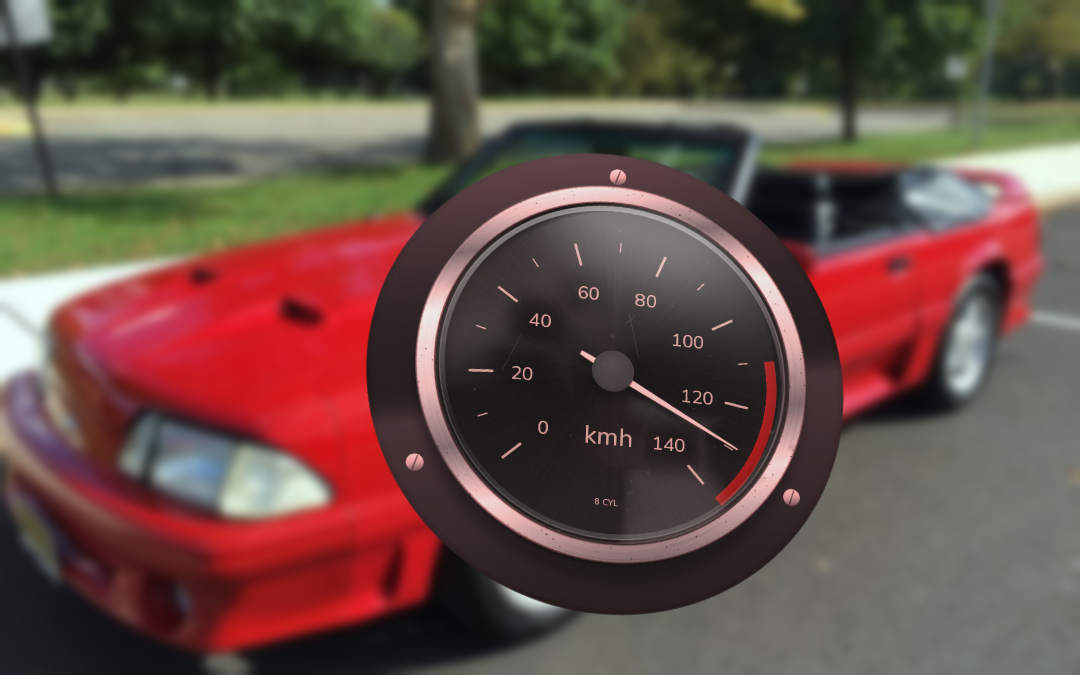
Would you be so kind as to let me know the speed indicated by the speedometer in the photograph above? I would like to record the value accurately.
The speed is 130 km/h
